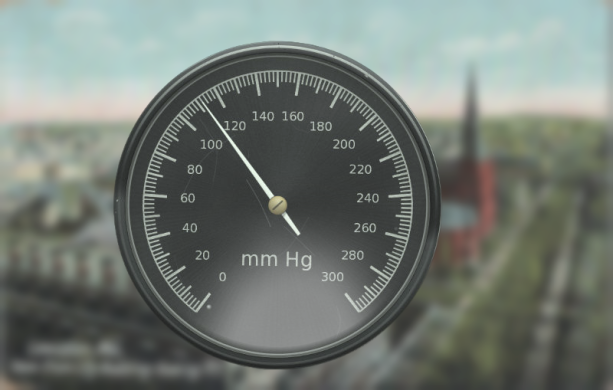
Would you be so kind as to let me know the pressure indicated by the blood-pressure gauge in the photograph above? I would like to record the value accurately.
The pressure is 112 mmHg
